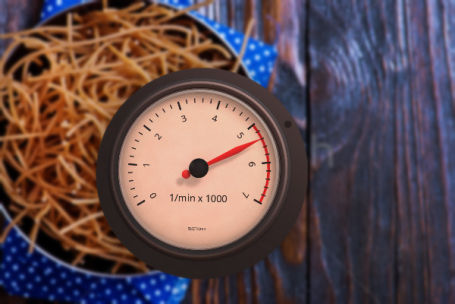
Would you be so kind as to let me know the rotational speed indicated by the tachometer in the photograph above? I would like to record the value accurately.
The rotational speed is 5400 rpm
